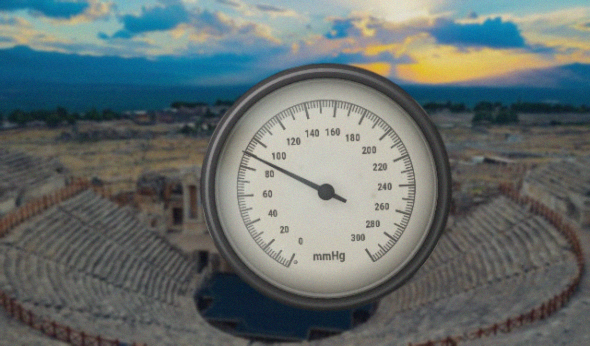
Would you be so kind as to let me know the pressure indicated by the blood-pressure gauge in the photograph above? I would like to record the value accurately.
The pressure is 90 mmHg
